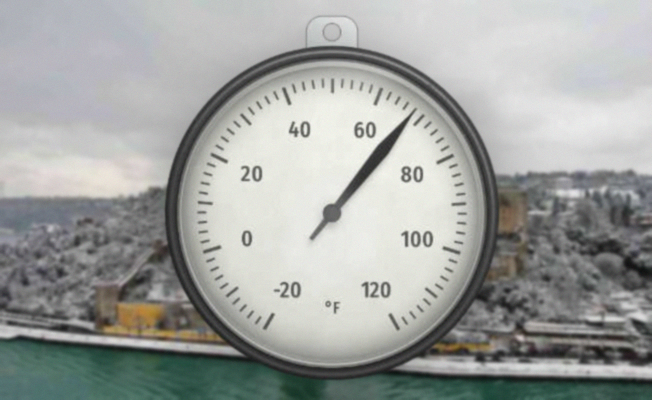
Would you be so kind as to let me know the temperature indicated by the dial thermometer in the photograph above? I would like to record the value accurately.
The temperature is 68 °F
